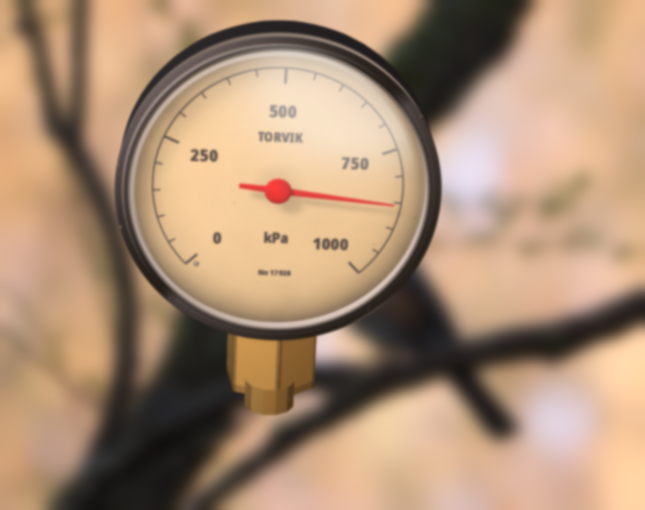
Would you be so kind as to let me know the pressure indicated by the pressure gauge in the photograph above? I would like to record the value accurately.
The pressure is 850 kPa
